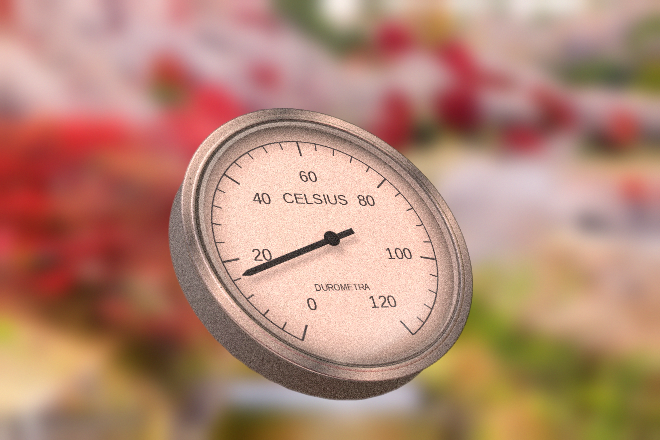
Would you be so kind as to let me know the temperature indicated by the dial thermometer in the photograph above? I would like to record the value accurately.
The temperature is 16 °C
